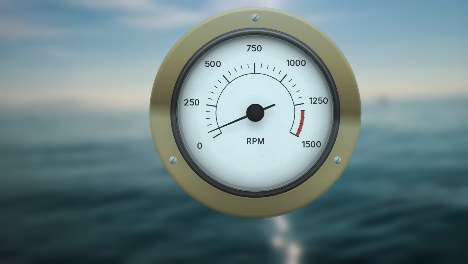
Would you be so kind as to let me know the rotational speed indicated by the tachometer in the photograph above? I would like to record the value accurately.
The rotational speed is 50 rpm
